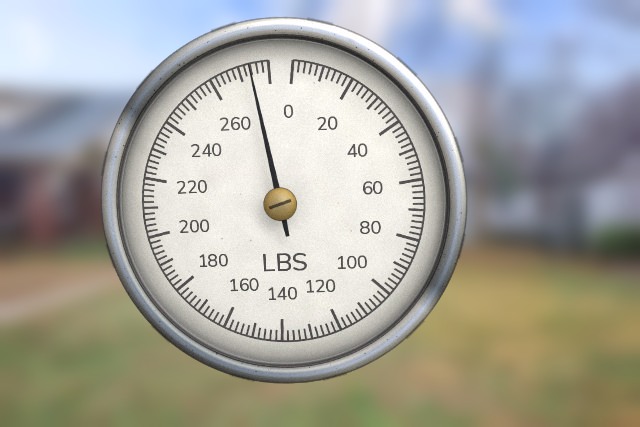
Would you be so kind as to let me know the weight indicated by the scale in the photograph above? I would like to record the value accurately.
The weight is 274 lb
